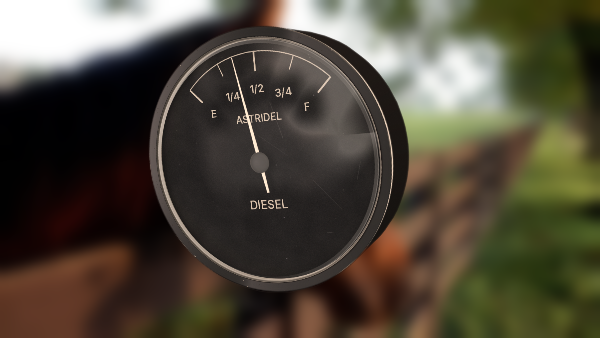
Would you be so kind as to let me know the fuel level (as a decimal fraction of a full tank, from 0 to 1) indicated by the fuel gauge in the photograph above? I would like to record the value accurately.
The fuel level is 0.375
